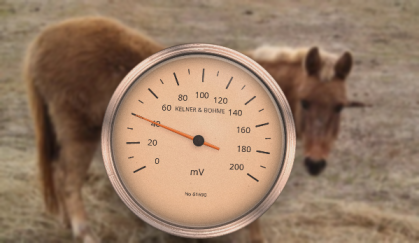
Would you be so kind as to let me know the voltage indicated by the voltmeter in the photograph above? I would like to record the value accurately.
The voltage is 40 mV
